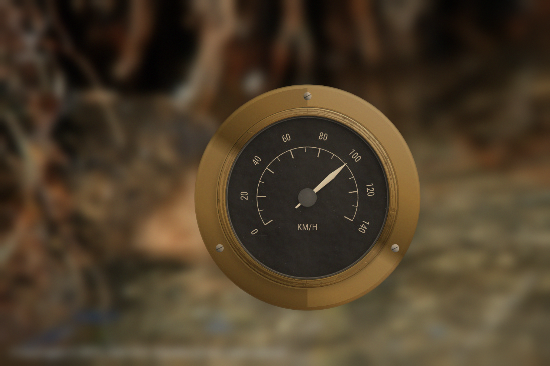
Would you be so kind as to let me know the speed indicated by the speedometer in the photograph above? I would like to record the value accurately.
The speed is 100 km/h
